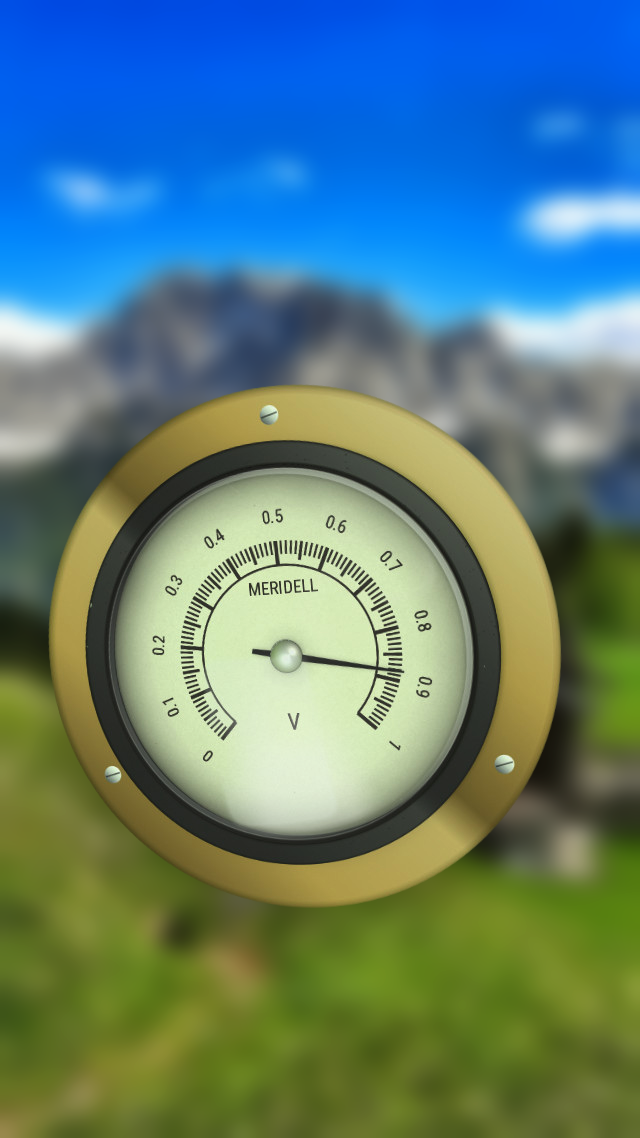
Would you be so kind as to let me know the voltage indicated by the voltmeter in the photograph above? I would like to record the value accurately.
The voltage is 0.88 V
